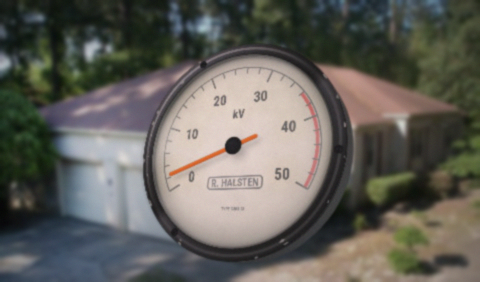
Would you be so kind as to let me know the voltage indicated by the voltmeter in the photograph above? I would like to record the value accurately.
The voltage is 2 kV
